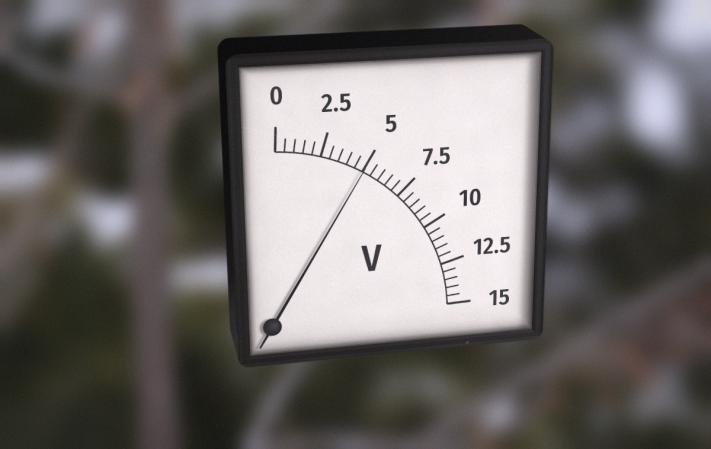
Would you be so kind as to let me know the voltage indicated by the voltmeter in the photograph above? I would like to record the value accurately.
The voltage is 5 V
